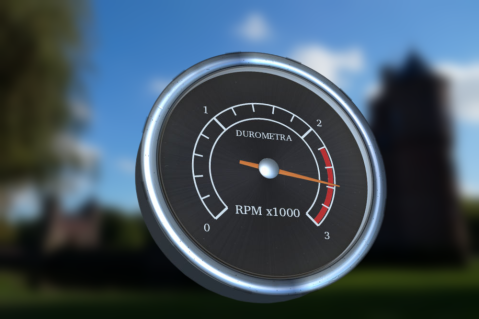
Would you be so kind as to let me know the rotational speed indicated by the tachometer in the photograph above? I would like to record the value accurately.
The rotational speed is 2600 rpm
